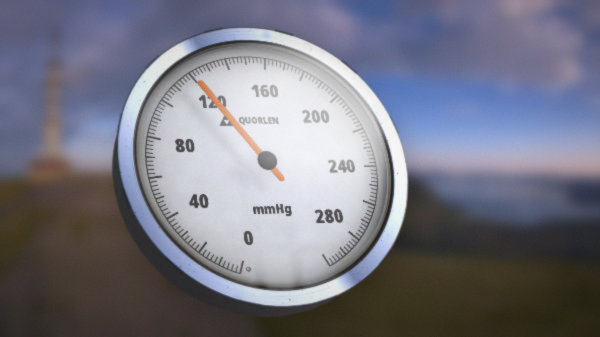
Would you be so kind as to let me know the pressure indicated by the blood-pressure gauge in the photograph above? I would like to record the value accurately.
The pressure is 120 mmHg
